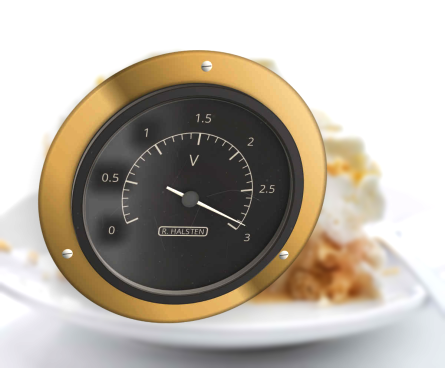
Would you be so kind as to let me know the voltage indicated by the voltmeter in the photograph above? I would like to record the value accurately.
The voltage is 2.9 V
